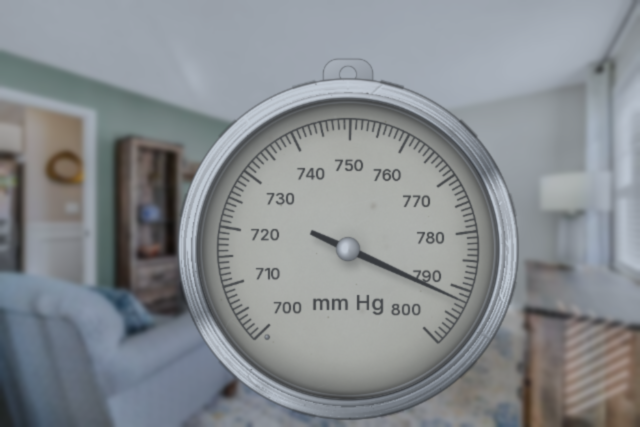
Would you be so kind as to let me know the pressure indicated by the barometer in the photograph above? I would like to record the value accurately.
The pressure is 792 mmHg
